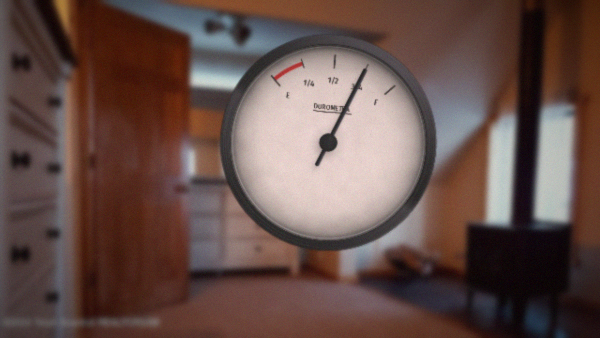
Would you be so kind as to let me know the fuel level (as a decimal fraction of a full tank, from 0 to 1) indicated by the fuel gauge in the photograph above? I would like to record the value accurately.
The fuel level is 0.75
